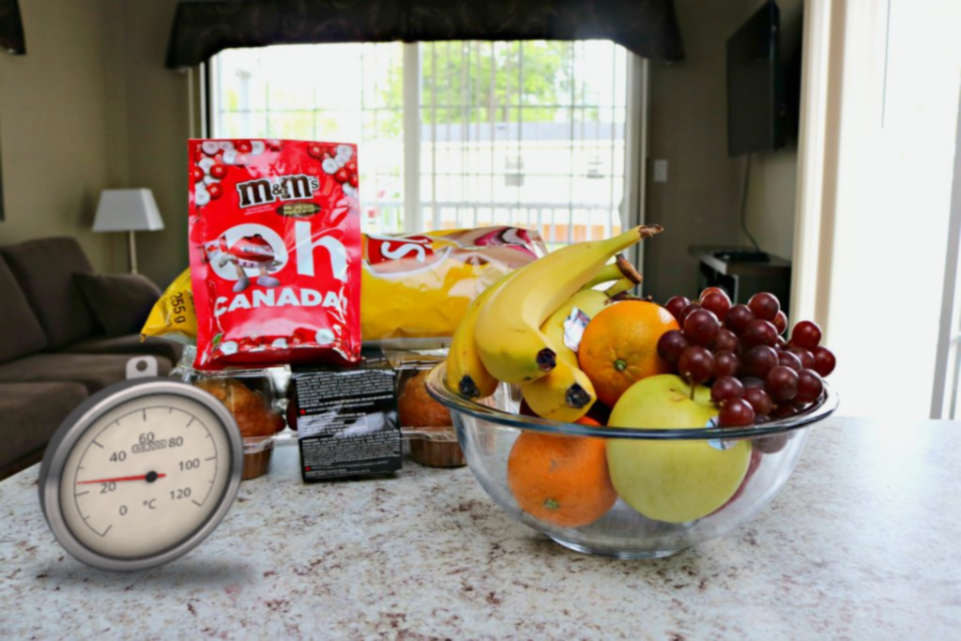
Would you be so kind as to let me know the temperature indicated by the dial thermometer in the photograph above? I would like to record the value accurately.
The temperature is 25 °C
